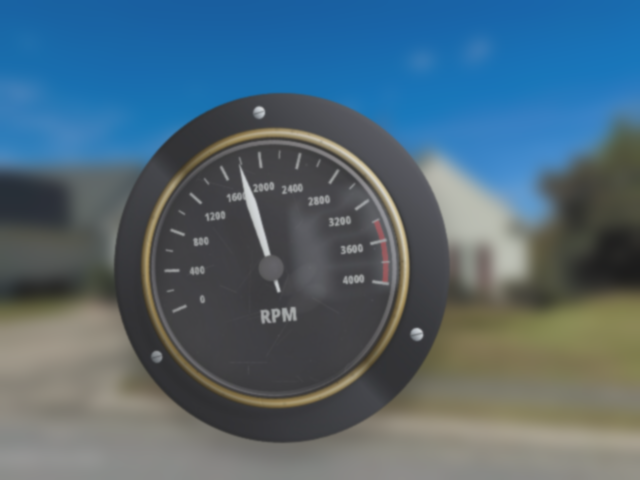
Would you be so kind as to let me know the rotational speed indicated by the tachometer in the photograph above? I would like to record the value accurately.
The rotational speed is 1800 rpm
